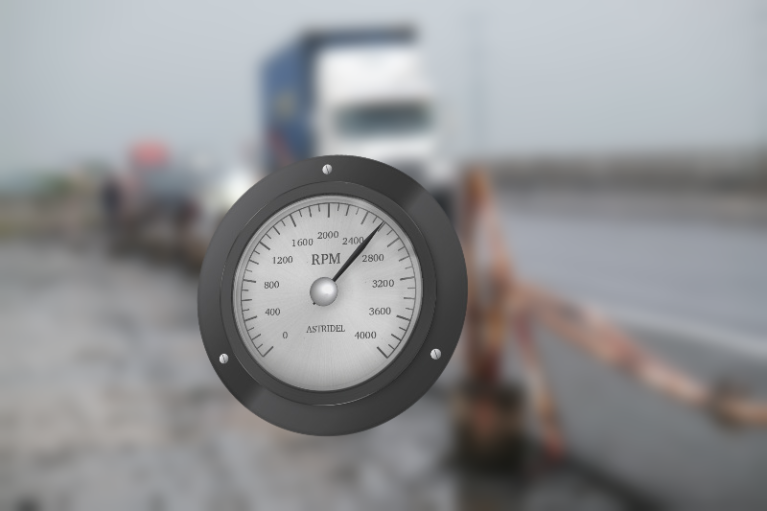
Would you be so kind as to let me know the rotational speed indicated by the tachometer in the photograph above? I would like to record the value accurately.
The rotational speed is 2600 rpm
